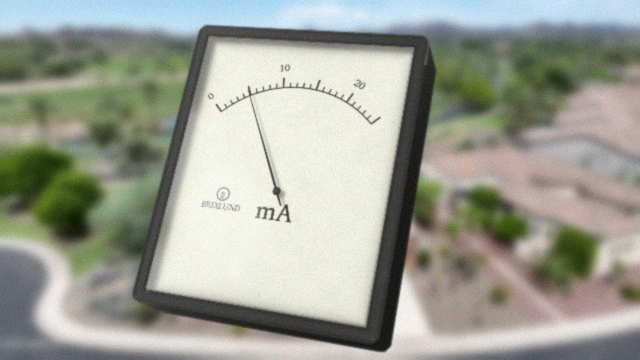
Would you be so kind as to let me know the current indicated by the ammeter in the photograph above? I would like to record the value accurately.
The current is 5 mA
